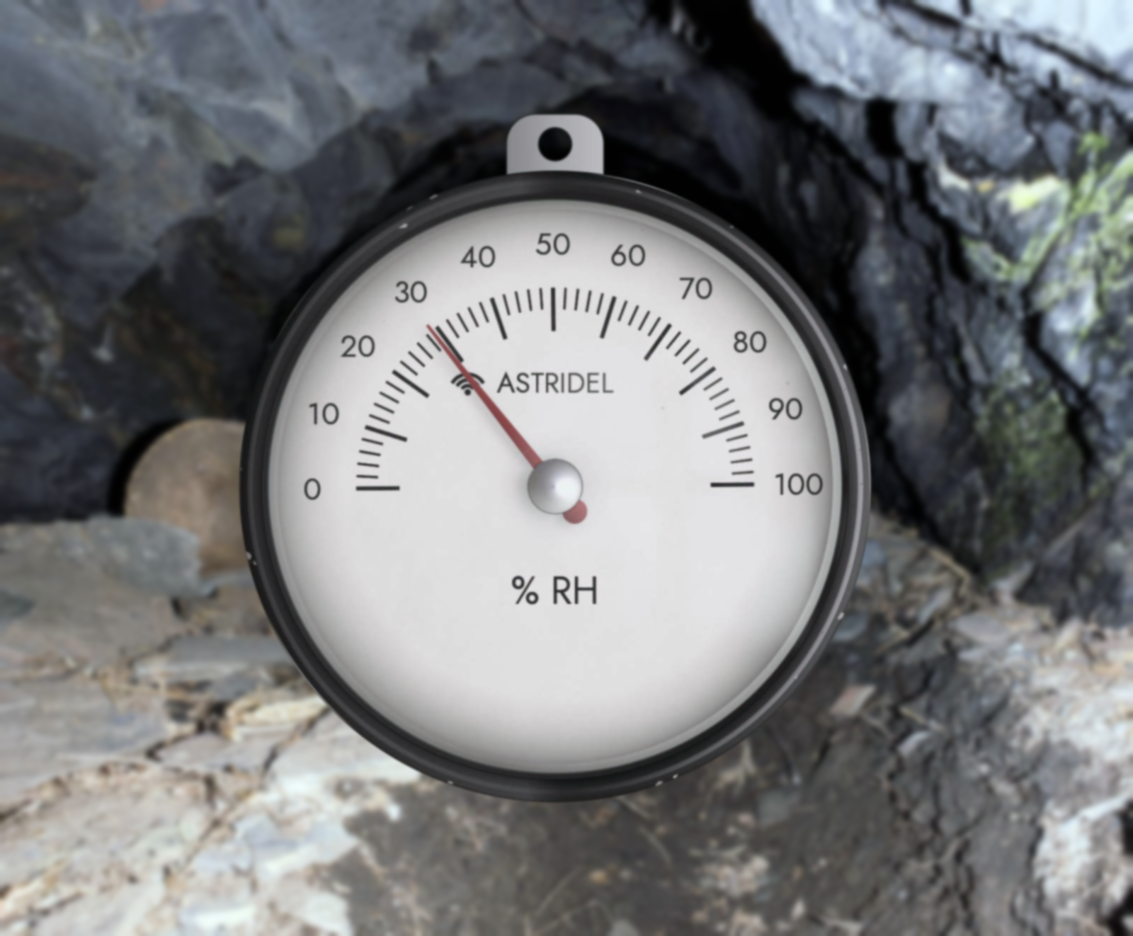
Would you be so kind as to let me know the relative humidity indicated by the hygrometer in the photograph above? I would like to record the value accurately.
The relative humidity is 29 %
